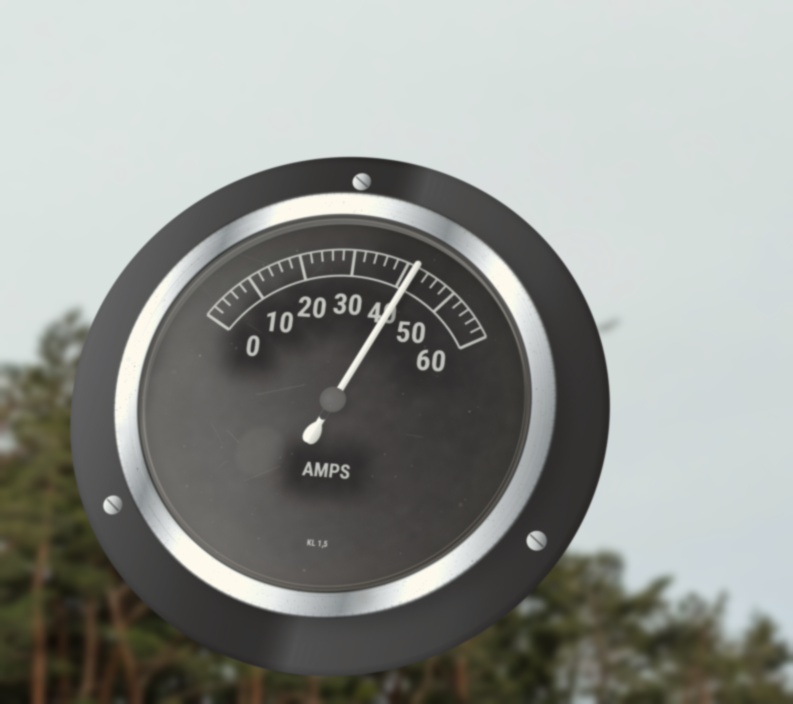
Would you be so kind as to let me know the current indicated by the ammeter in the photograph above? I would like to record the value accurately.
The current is 42 A
